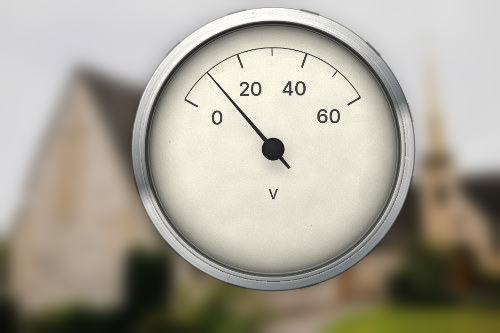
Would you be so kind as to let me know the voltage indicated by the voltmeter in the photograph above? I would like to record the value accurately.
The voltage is 10 V
